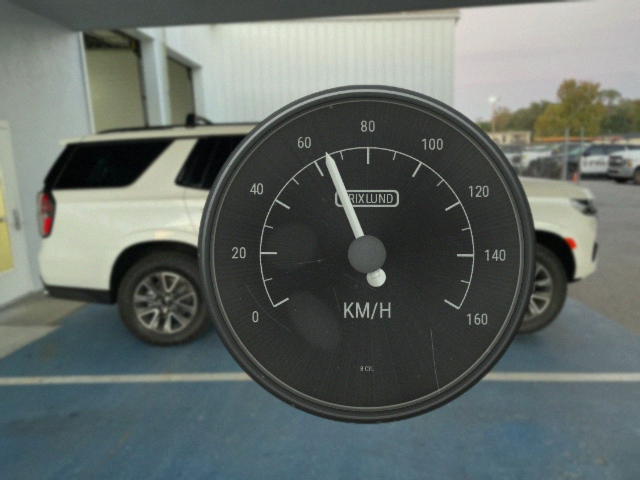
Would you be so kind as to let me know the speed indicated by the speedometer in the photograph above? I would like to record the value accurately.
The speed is 65 km/h
